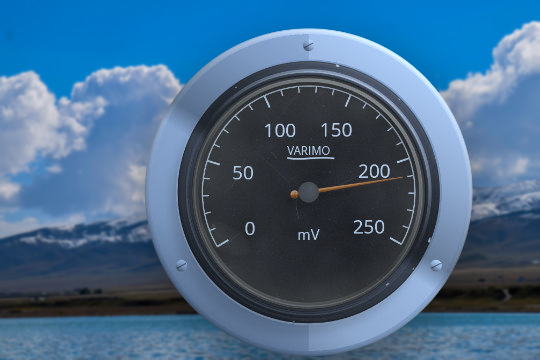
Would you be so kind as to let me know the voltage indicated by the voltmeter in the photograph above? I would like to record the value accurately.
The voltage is 210 mV
